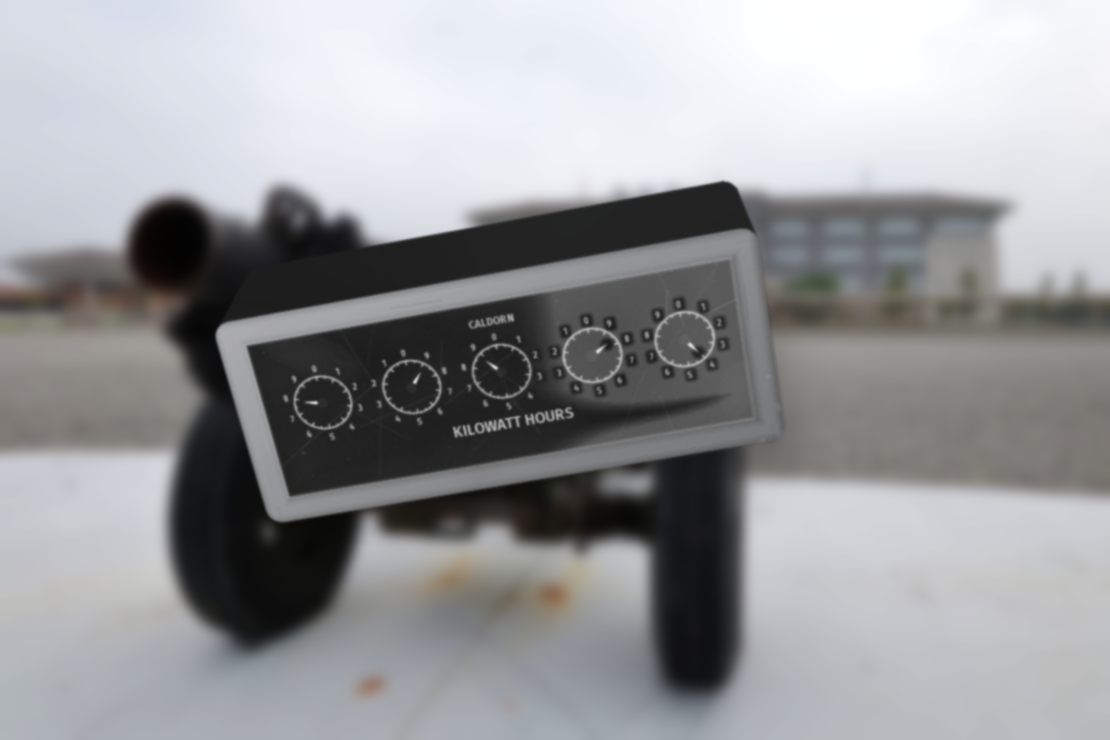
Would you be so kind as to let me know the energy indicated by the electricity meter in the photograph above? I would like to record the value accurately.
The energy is 78884 kWh
